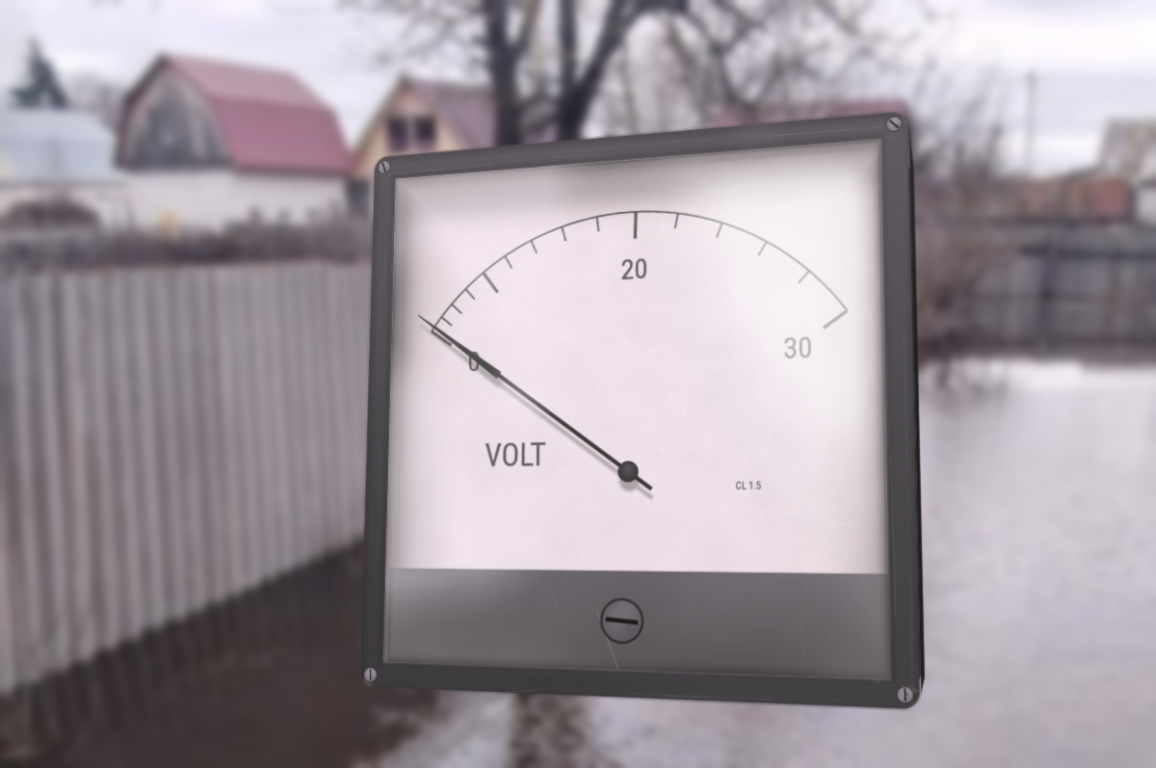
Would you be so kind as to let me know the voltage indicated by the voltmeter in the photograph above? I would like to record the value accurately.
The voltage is 2 V
